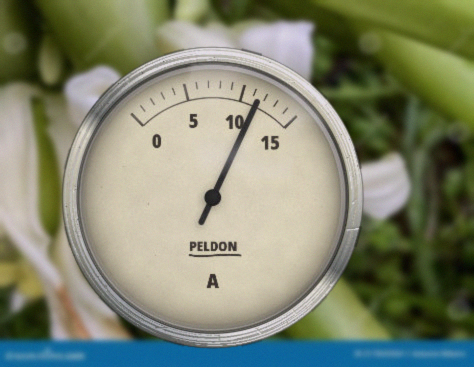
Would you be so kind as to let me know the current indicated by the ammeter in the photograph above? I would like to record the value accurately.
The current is 11.5 A
